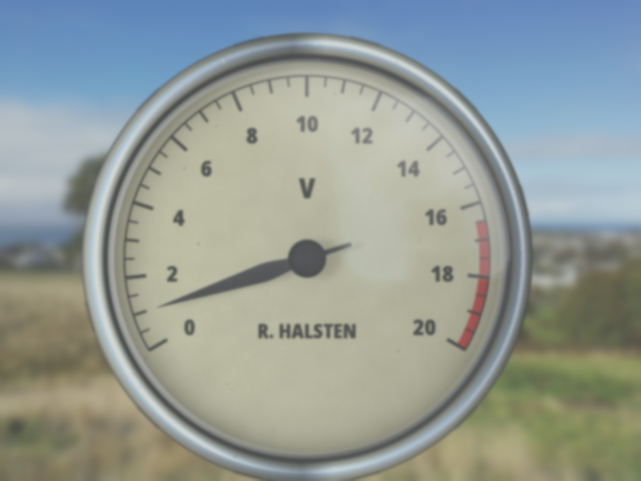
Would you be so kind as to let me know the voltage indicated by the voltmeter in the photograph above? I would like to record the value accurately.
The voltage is 1 V
